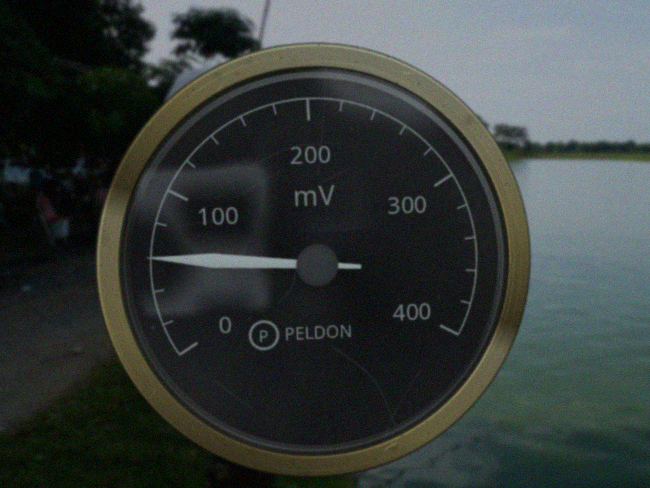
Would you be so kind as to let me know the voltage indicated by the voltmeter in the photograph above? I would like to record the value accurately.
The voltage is 60 mV
